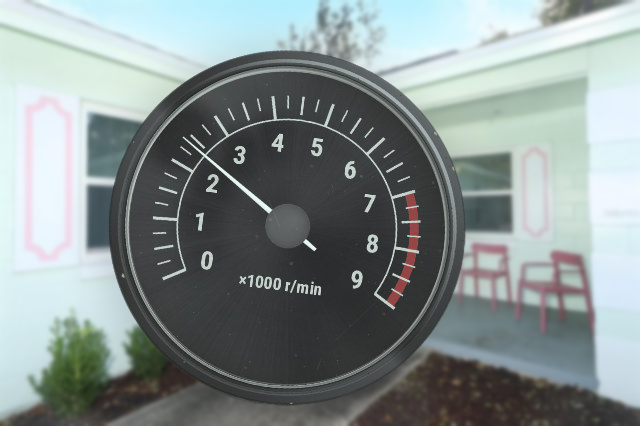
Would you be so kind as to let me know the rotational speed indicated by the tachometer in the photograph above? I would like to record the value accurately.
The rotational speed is 2375 rpm
